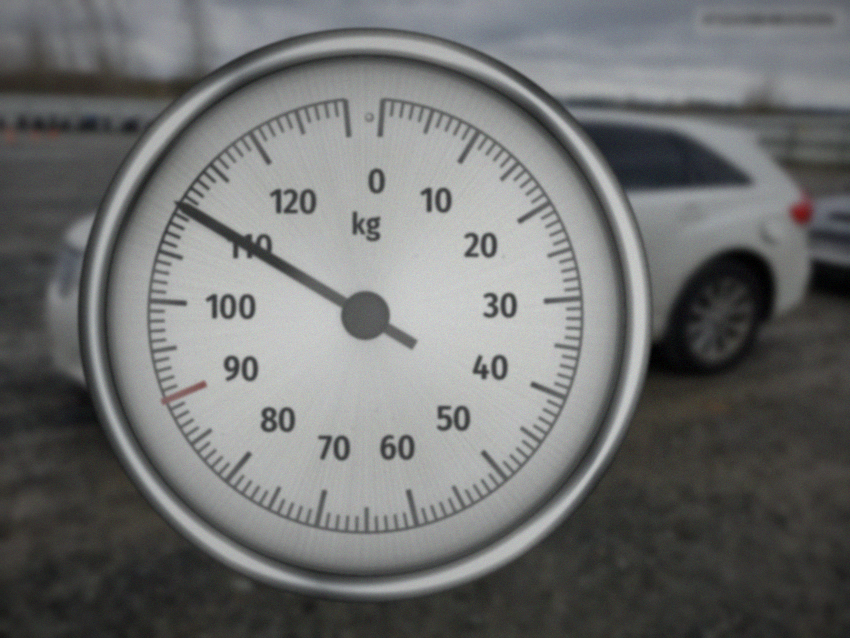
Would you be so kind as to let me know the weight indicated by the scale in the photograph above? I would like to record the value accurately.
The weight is 110 kg
